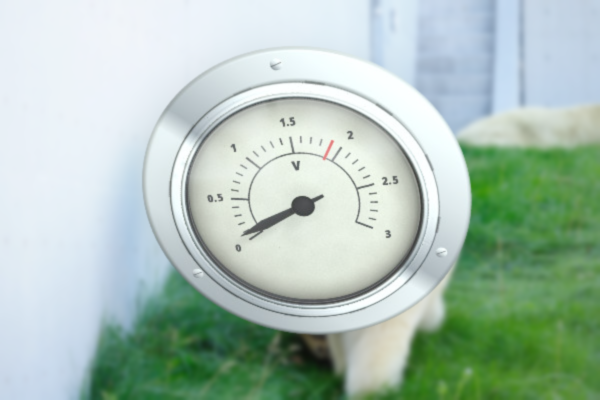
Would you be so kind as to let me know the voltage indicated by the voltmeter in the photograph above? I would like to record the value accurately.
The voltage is 0.1 V
